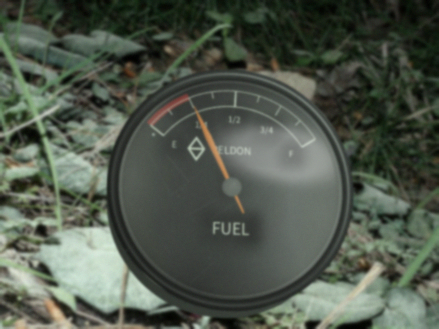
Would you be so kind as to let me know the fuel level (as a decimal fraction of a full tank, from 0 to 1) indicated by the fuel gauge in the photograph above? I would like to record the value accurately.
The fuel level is 0.25
